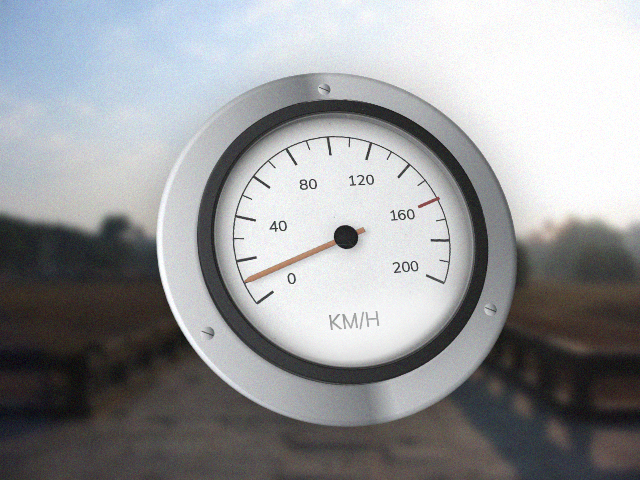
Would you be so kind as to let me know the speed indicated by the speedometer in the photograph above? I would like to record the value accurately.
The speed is 10 km/h
